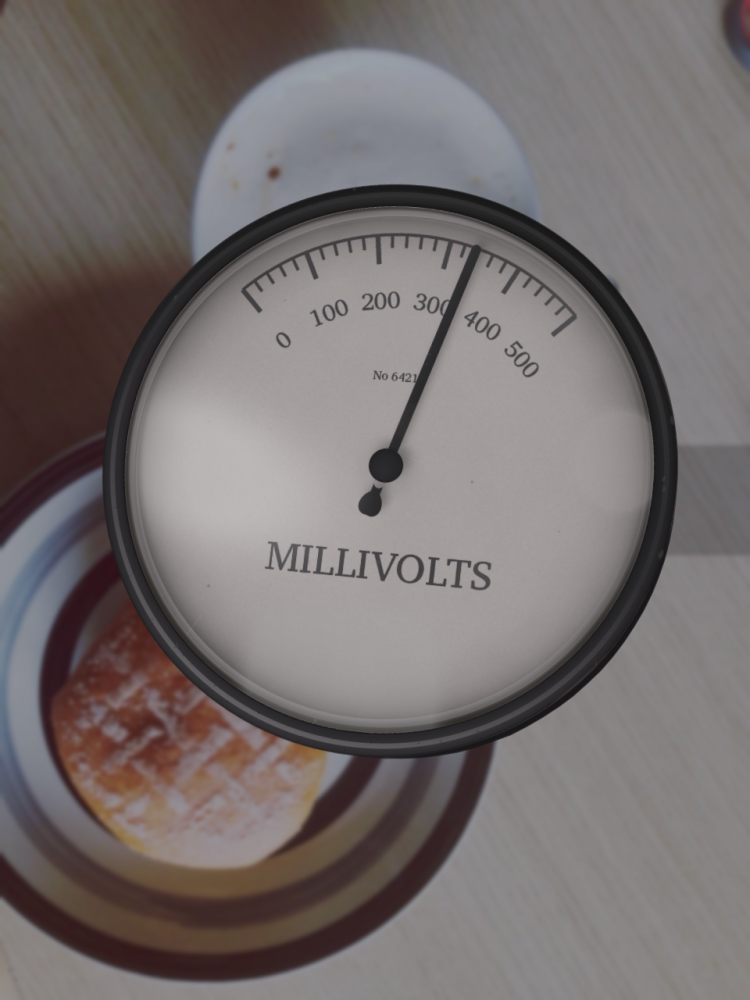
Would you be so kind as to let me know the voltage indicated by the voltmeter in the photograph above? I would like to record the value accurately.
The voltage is 340 mV
